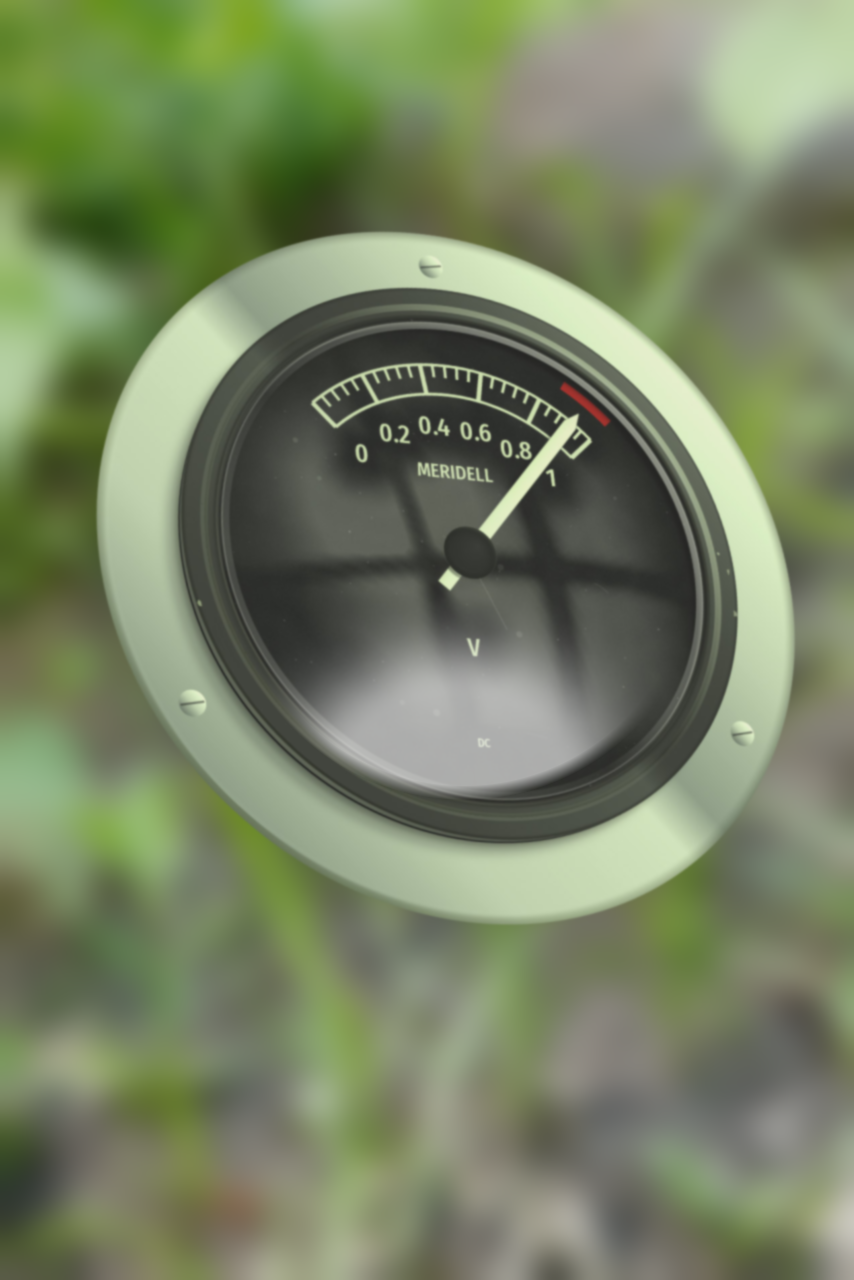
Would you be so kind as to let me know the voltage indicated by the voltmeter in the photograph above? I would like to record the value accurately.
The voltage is 0.92 V
